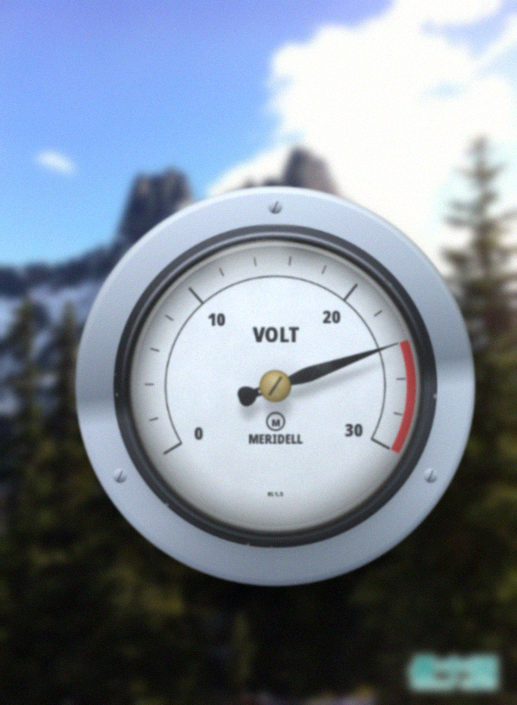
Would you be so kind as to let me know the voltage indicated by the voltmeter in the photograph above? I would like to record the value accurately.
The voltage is 24 V
